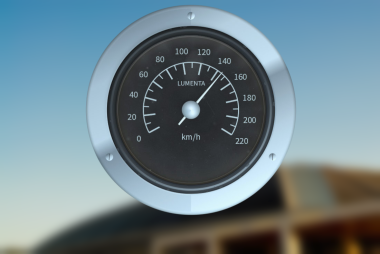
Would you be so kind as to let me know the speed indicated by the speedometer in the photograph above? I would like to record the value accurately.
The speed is 145 km/h
